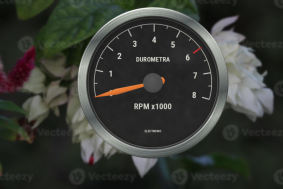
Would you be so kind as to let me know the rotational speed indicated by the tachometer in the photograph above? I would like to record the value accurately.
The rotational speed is 0 rpm
